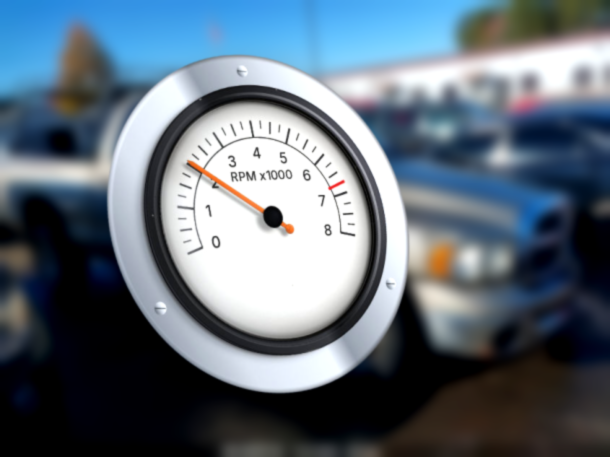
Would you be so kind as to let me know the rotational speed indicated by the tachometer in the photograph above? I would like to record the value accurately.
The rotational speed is 2000 rpm
